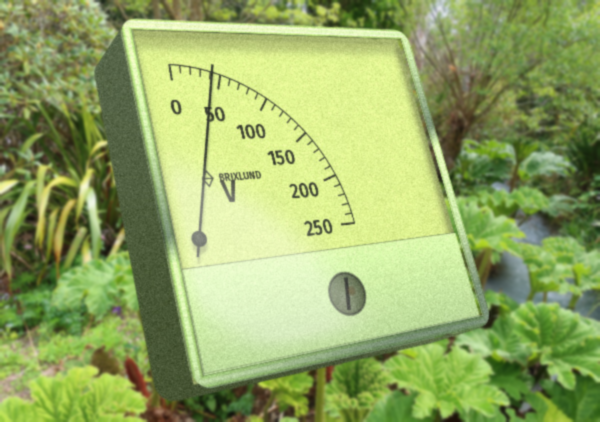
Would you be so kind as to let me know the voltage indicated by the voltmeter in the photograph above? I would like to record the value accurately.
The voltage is 40 V
